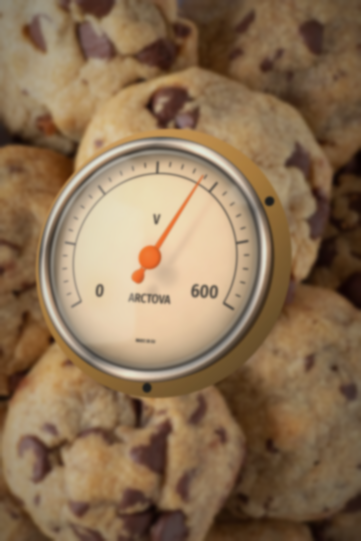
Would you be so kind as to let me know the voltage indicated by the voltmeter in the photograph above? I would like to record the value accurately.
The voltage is 380 V
